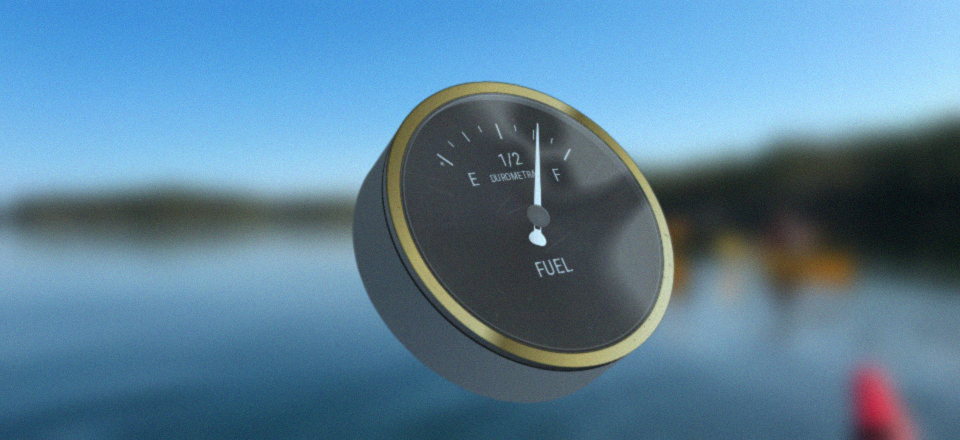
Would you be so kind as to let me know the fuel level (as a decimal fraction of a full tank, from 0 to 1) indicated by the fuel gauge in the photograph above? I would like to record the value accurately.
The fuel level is 0.75
